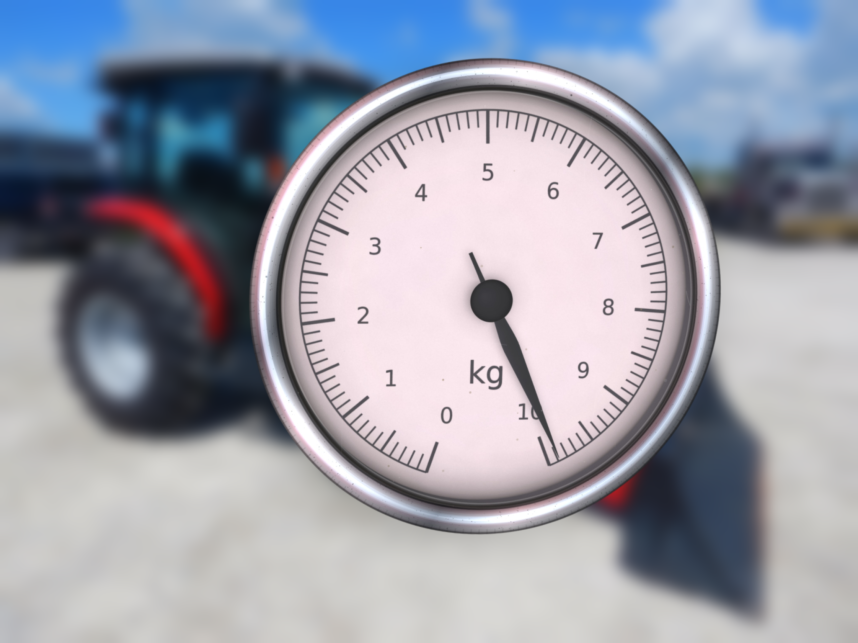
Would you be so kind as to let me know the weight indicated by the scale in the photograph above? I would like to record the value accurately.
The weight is 9.9 kg
